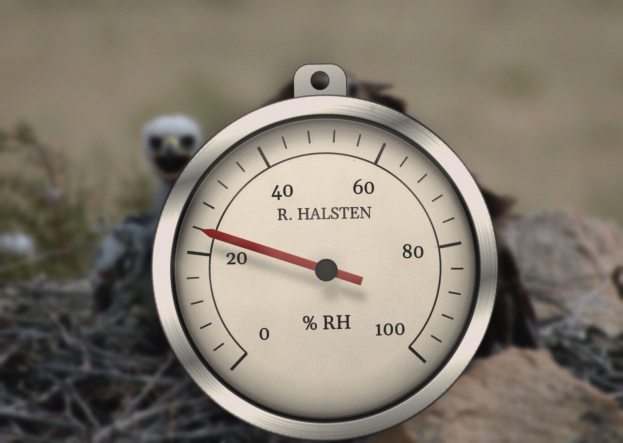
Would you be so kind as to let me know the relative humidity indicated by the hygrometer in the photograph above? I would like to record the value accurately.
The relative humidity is 24 %
